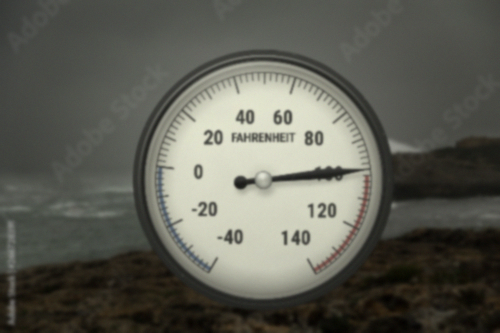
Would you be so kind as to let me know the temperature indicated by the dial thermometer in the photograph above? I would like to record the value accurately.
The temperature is 100 °F
